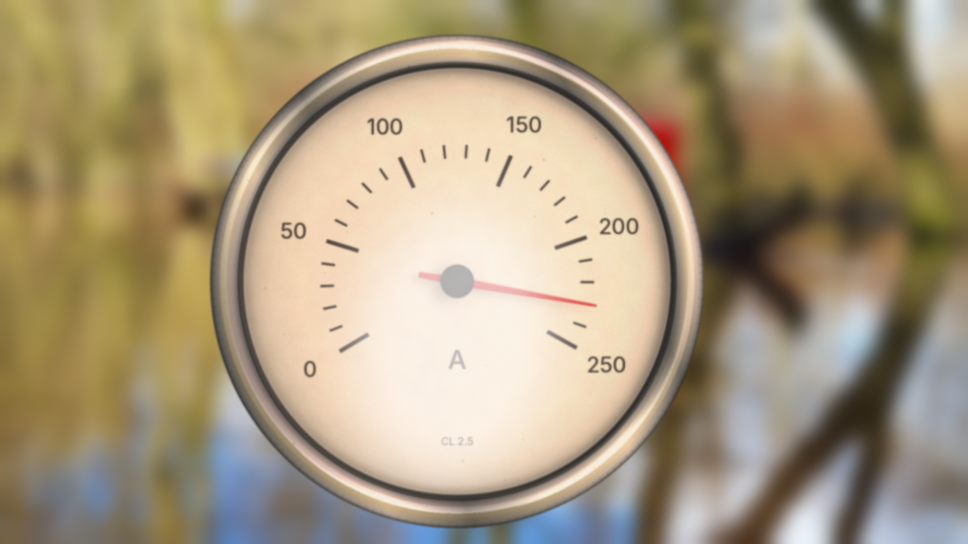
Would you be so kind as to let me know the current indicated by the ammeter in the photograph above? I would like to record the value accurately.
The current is 230 A
